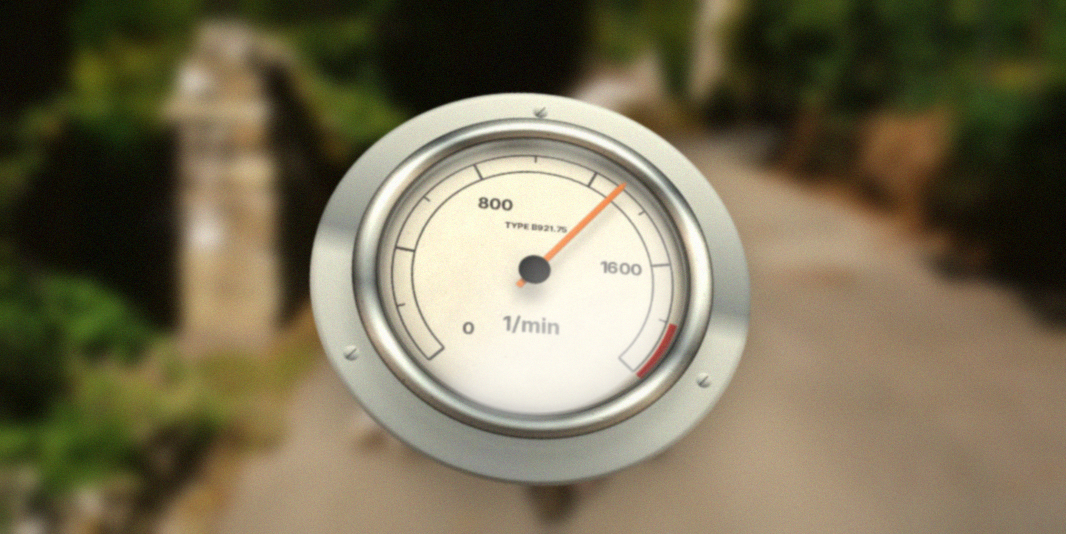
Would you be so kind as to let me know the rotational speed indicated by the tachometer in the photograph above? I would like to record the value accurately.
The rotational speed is 1300 rpm
